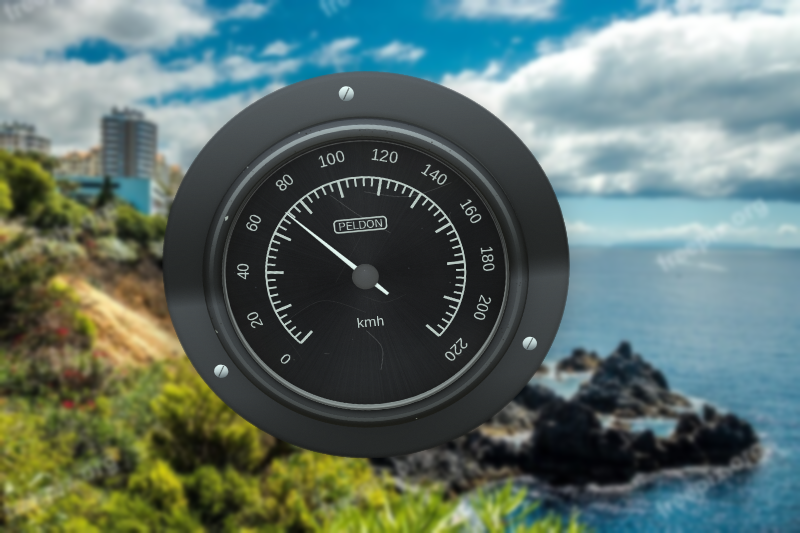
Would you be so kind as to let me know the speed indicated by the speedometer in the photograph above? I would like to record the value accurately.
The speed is 72 km/h
